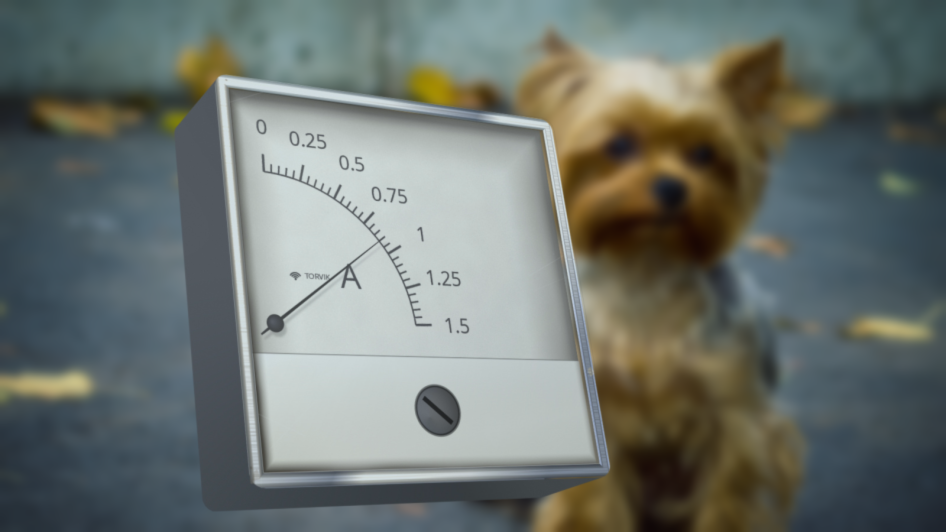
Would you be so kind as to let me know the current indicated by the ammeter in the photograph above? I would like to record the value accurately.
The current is 0.9 A
